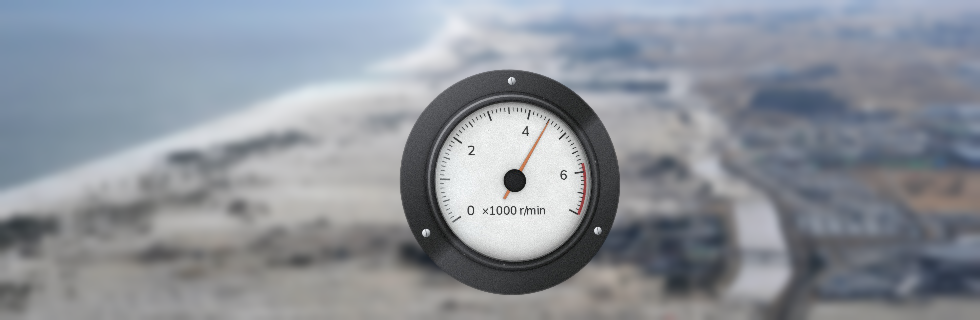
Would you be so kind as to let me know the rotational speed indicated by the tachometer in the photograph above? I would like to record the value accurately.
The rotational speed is 4500 rpm
